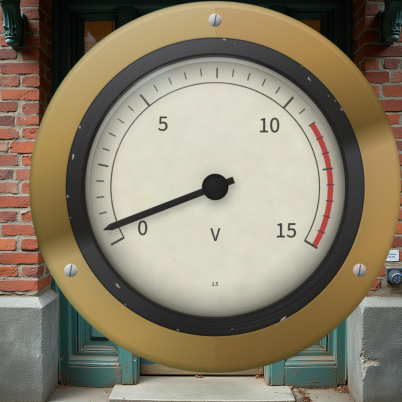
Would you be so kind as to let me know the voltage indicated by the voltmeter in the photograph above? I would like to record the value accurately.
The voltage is 0.5 V
